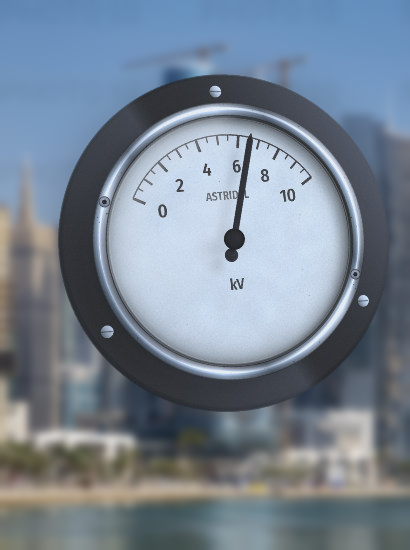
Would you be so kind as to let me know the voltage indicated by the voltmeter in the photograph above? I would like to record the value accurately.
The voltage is 6.5 kV
